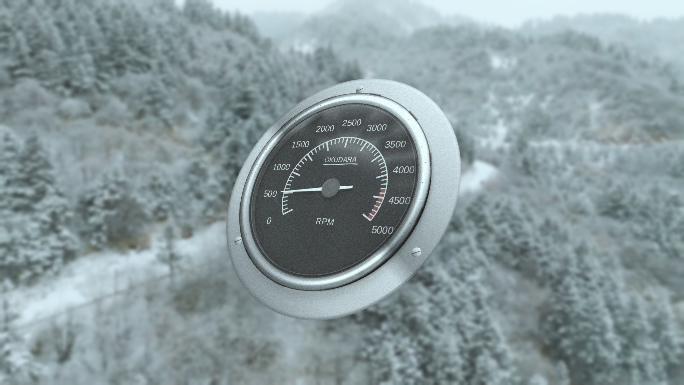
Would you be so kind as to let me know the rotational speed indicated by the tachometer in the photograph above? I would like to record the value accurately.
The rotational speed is 500 rpm
